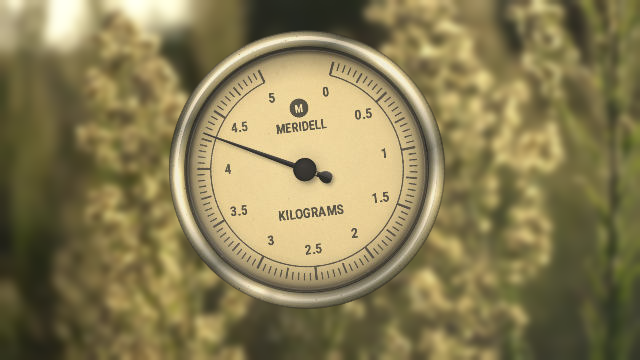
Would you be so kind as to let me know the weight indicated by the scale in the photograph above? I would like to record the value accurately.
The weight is 4.3 kg
